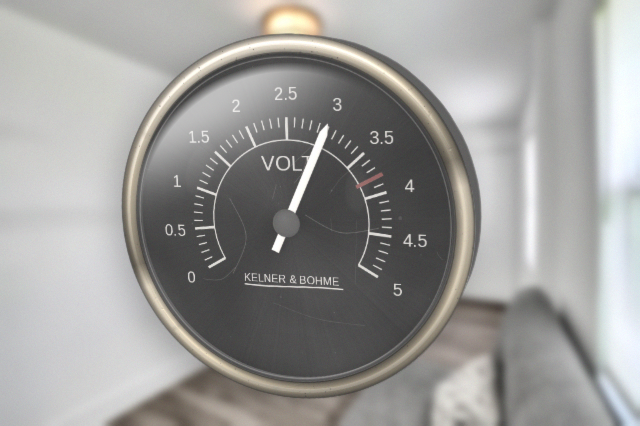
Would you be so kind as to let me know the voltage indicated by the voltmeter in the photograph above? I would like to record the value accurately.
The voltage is 3 V
